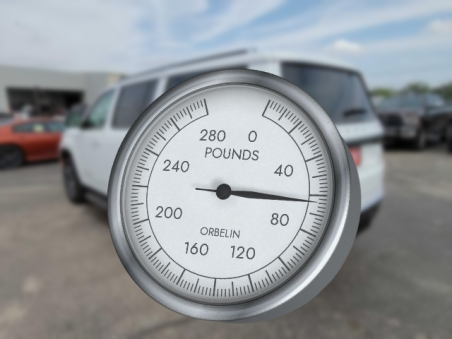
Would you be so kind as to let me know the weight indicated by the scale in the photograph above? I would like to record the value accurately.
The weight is 64 lb
